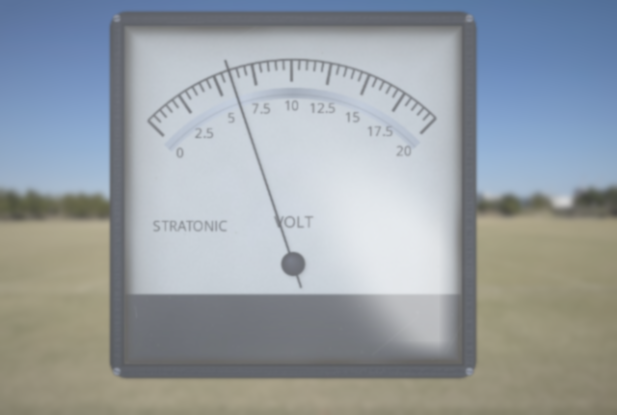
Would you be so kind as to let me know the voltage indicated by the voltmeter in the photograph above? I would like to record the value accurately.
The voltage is 6 V
